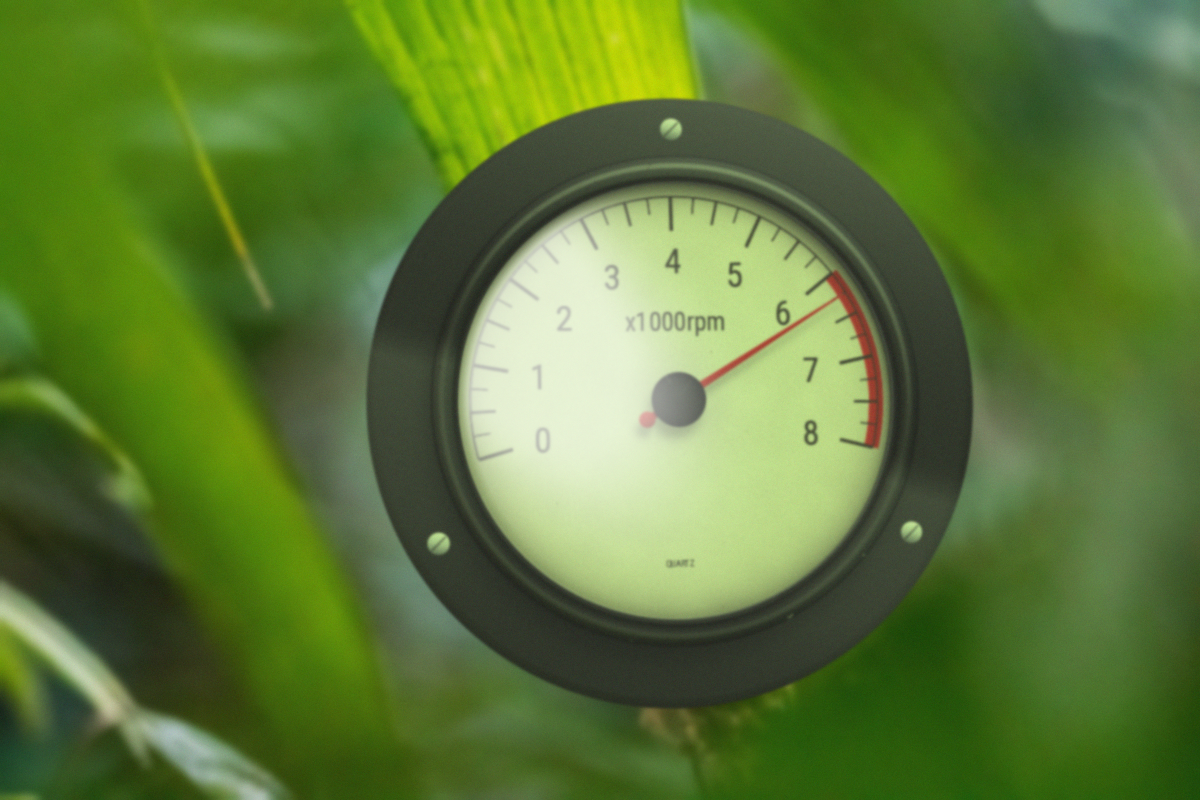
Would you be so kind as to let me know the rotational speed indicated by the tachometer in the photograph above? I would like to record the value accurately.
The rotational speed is 6250 rpm
